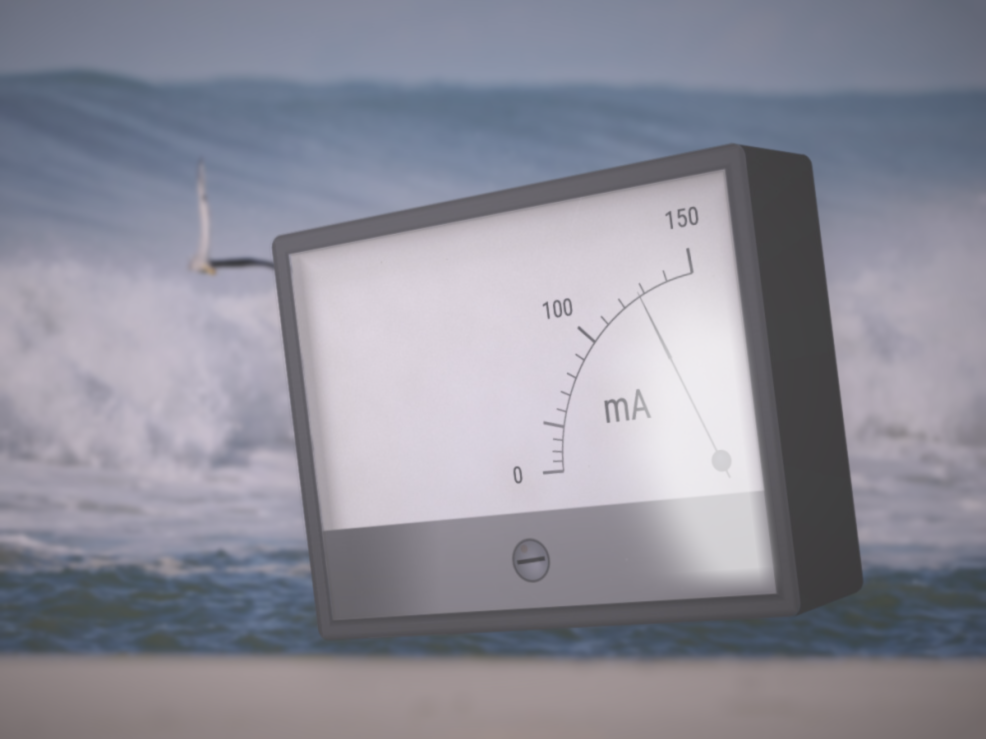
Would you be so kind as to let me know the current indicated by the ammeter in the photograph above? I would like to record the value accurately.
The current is 130 mA
